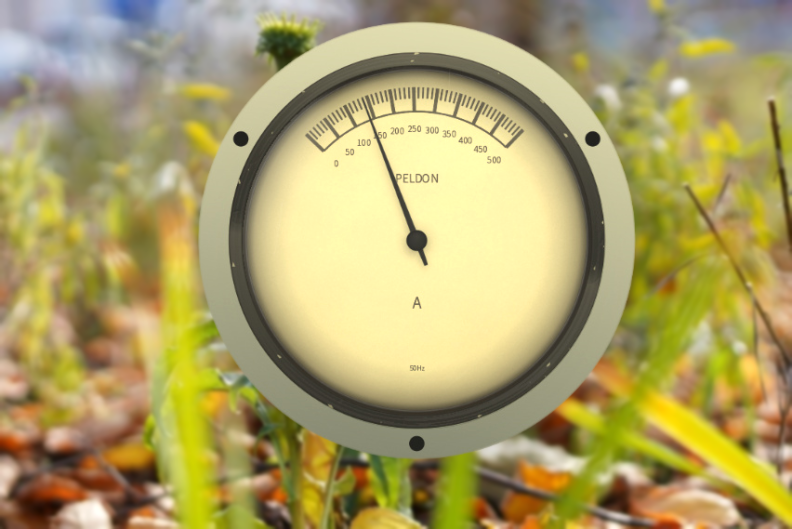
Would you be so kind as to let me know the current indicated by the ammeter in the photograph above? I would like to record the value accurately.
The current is 140 A
